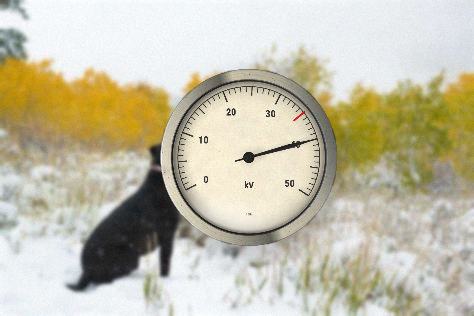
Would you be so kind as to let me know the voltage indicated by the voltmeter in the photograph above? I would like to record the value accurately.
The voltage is 40 kV
